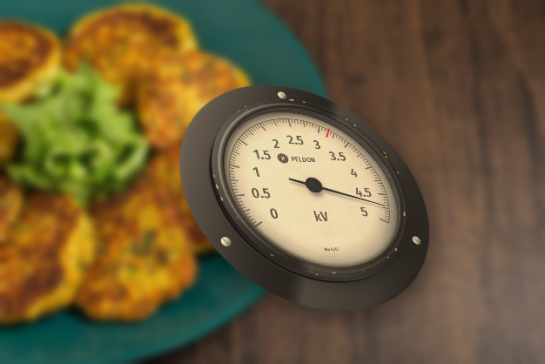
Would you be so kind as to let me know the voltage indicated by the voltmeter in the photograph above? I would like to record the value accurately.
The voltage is 4.75 kV
